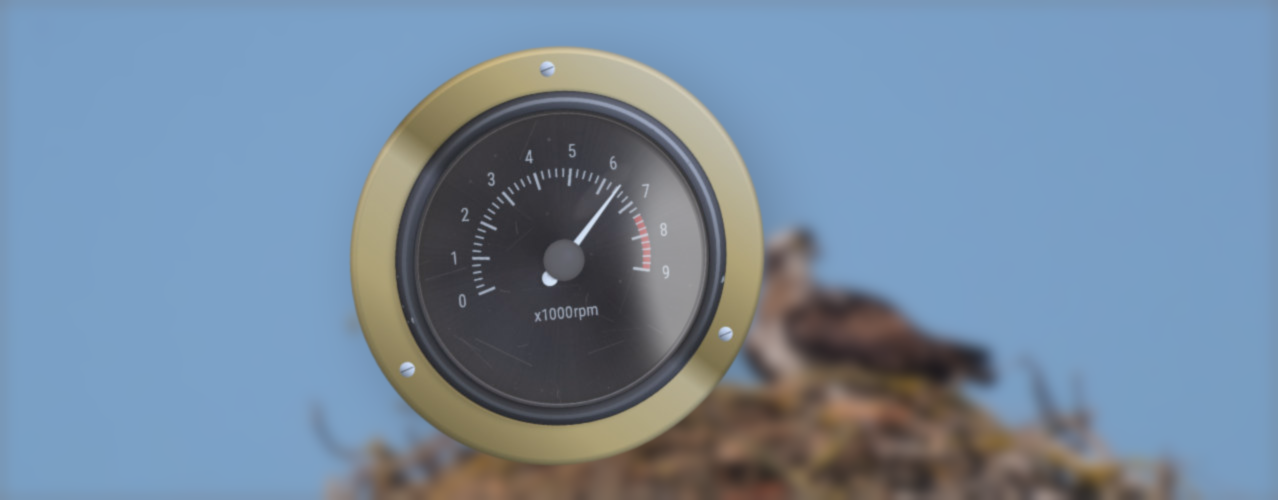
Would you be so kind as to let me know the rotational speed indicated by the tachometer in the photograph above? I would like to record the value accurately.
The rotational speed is 6400 rpm
